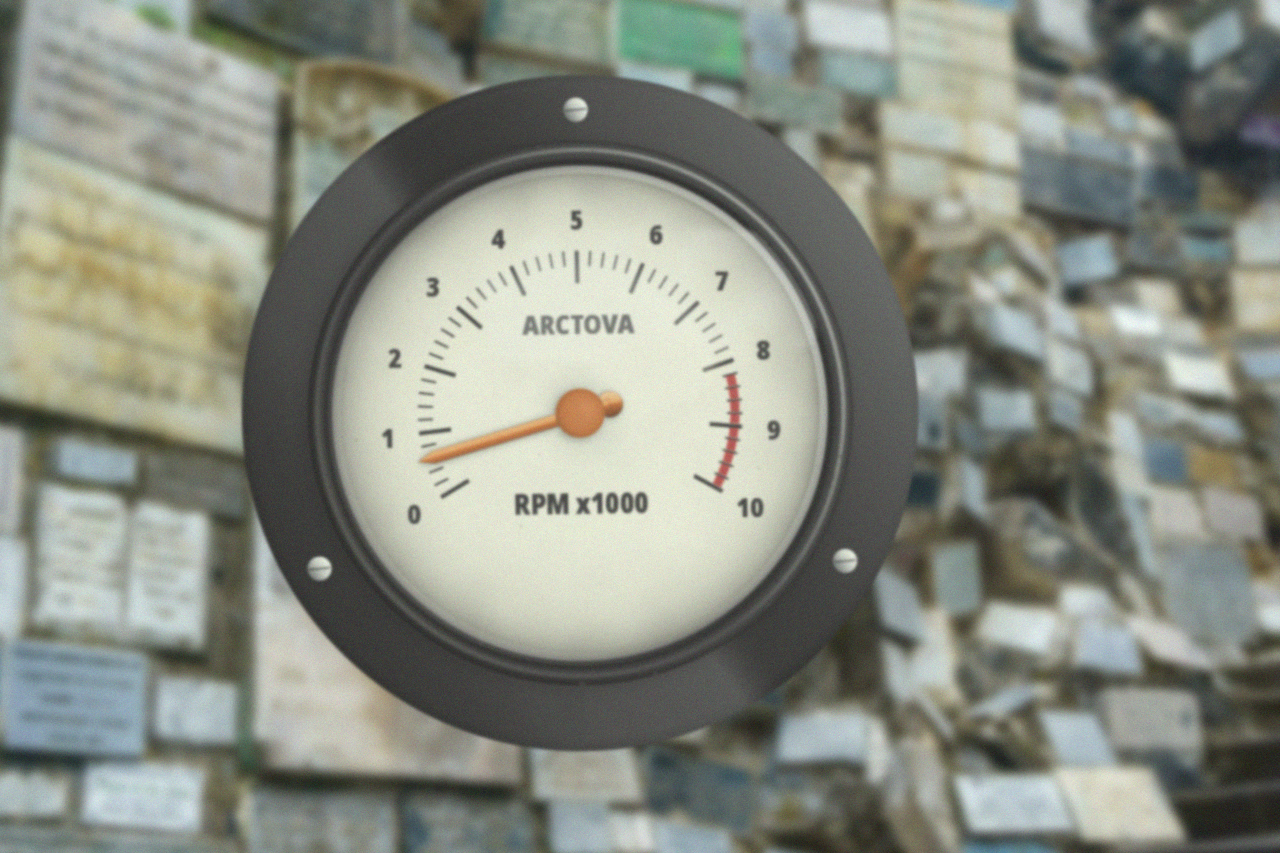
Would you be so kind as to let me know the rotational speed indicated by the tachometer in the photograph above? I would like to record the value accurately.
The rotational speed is 600 rpm
